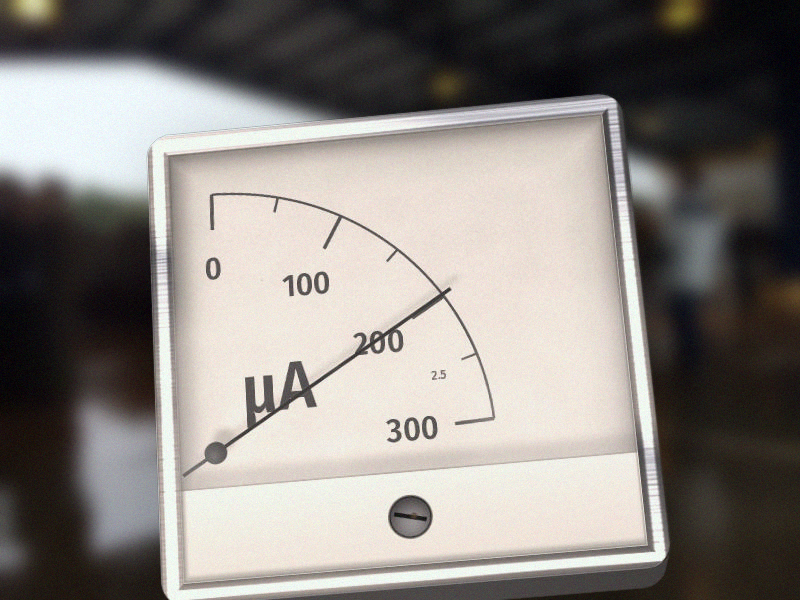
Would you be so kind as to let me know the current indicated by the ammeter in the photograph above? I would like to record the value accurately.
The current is 200 µA
